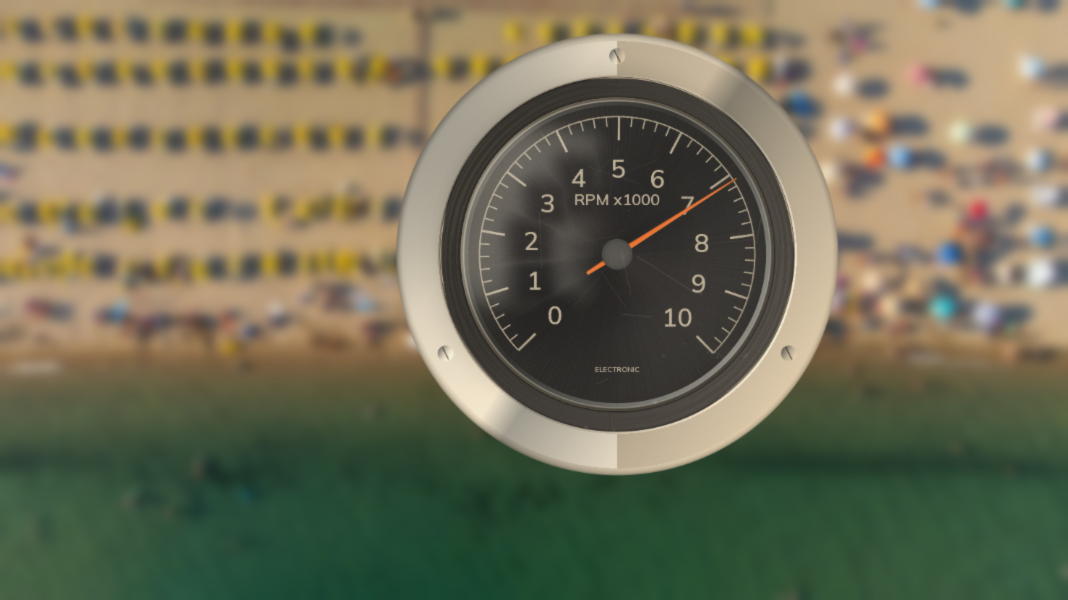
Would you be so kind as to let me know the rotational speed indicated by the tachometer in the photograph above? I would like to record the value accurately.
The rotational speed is 7100 rpm
